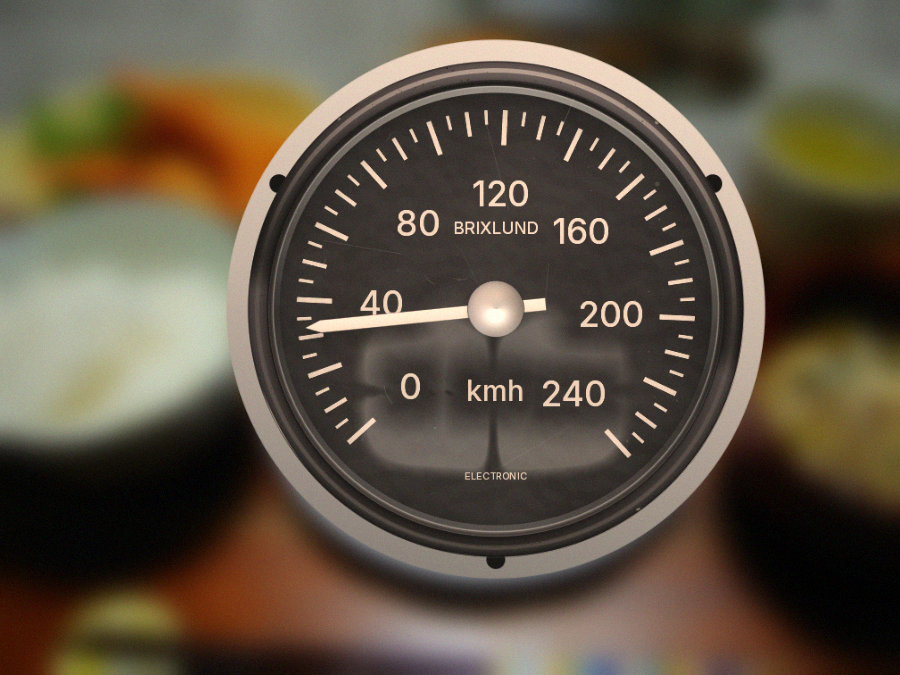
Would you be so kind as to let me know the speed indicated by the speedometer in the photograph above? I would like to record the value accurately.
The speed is 32.5 km/h
